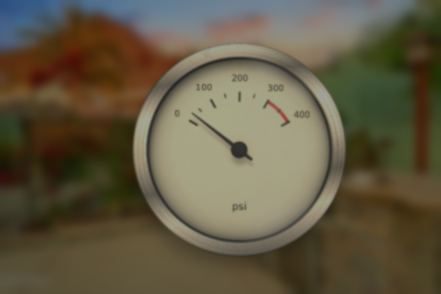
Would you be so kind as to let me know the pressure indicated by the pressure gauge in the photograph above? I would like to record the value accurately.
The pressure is 25 psi
